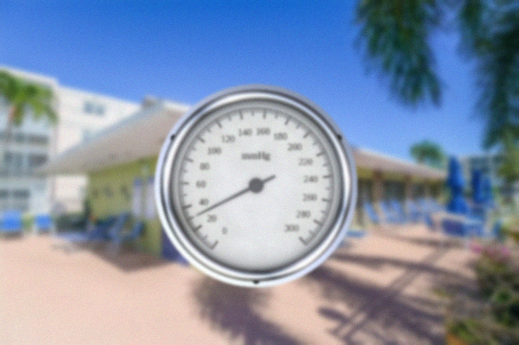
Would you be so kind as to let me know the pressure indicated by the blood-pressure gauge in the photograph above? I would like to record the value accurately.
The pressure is 30 mmHg
